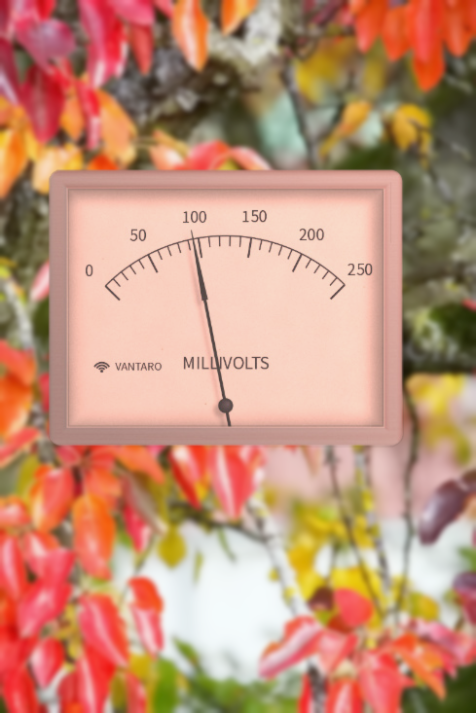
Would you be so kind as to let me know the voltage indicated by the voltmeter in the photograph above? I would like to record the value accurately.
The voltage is 95 mV
